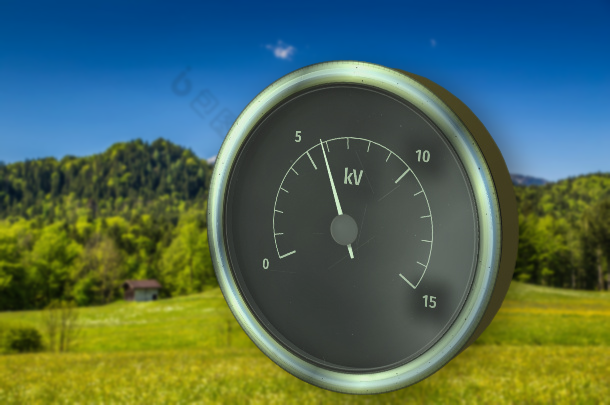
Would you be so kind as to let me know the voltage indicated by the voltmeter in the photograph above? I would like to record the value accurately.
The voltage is 6 kV
